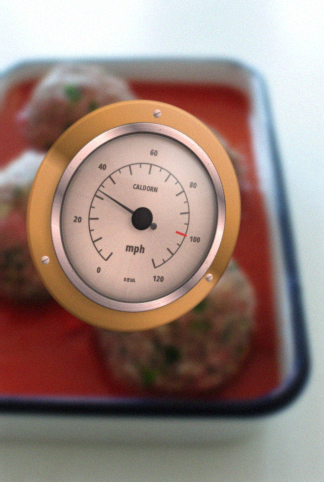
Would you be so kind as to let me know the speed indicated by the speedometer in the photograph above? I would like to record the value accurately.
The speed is 32.5 mph
